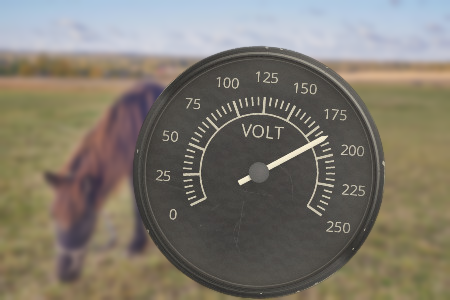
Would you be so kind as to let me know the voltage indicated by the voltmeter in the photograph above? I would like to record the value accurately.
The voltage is 185 V
